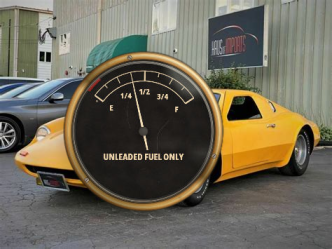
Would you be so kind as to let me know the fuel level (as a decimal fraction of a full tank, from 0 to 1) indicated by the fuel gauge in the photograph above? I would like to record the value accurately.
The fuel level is 0.375
